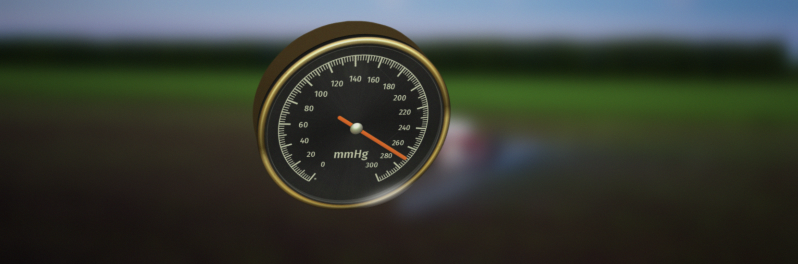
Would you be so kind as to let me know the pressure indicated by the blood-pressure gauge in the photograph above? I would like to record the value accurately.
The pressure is 270 mmHg
